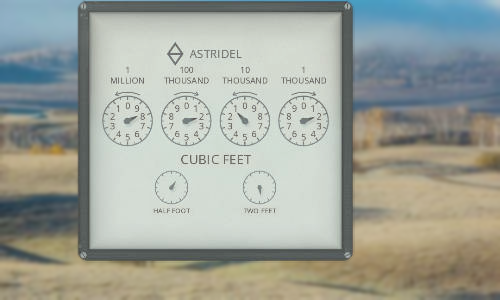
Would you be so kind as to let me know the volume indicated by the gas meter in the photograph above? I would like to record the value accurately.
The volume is 821200 ft³
